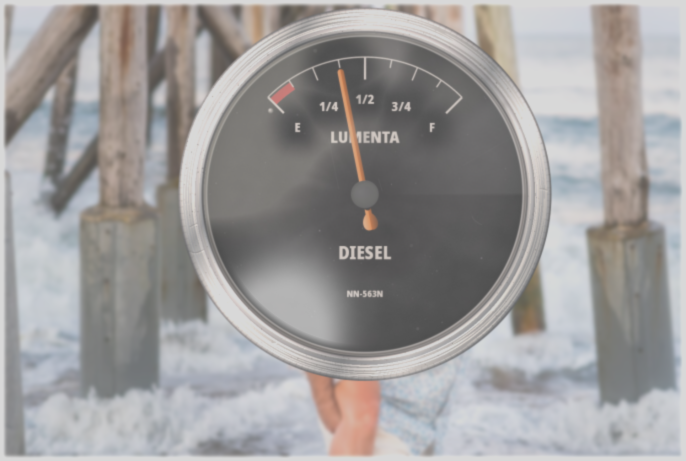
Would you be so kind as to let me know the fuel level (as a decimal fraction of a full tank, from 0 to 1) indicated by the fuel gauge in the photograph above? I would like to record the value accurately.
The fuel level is 0.375
